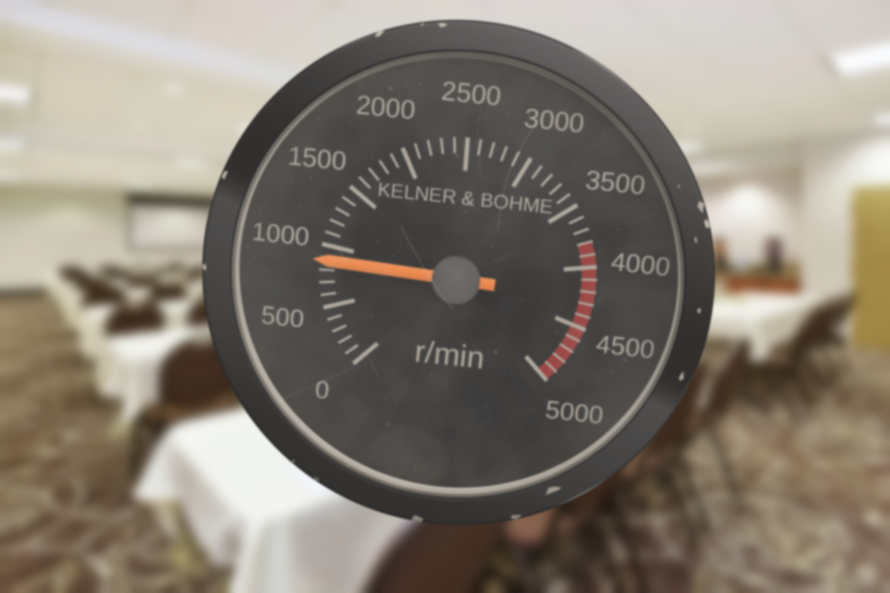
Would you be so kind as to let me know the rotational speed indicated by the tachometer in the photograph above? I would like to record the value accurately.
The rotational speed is 900 rpm
